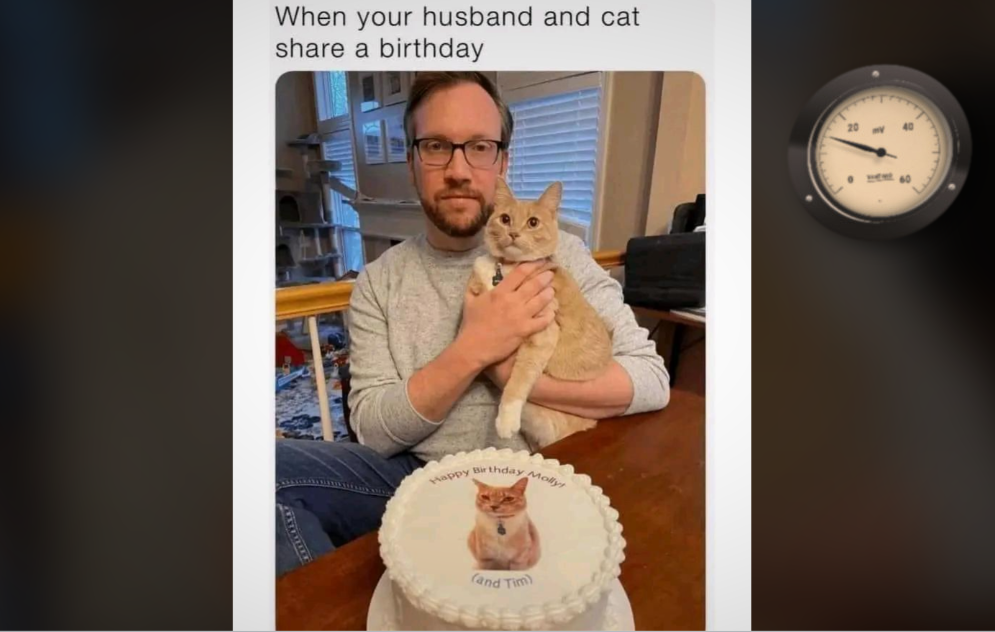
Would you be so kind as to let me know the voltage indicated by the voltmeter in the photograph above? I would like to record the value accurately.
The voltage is 14 mV
